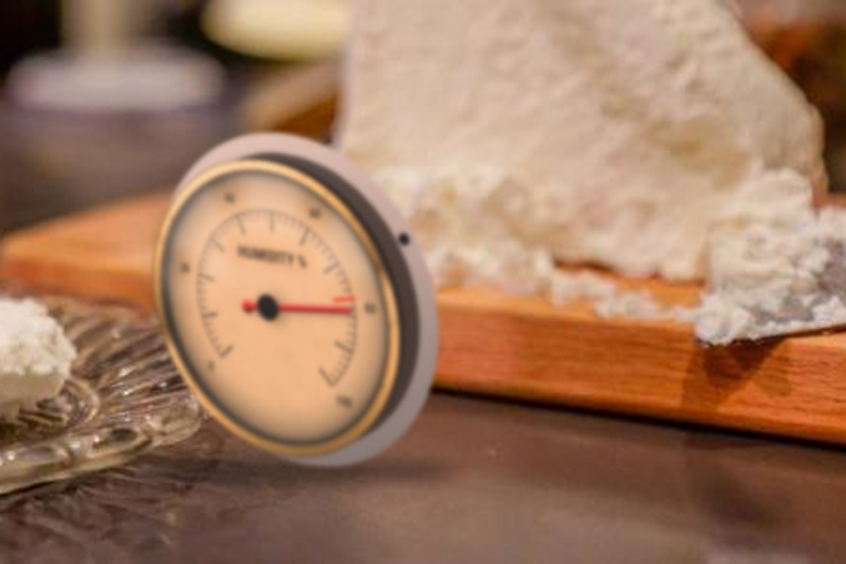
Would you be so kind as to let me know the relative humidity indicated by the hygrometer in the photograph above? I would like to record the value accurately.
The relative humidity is 80 %
